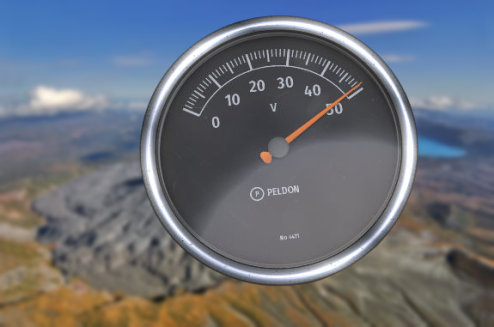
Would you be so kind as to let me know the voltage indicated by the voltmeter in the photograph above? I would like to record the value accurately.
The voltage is 49 V
